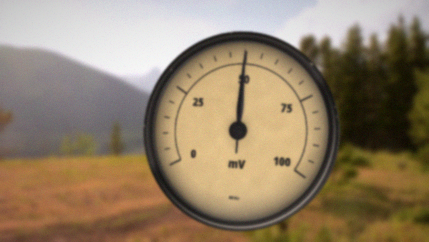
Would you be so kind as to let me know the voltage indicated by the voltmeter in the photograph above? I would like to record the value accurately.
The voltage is 50 mV
